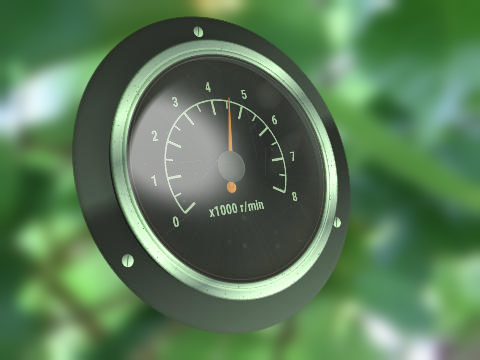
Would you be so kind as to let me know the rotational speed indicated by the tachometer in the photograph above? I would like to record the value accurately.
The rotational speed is 4500 rpm
